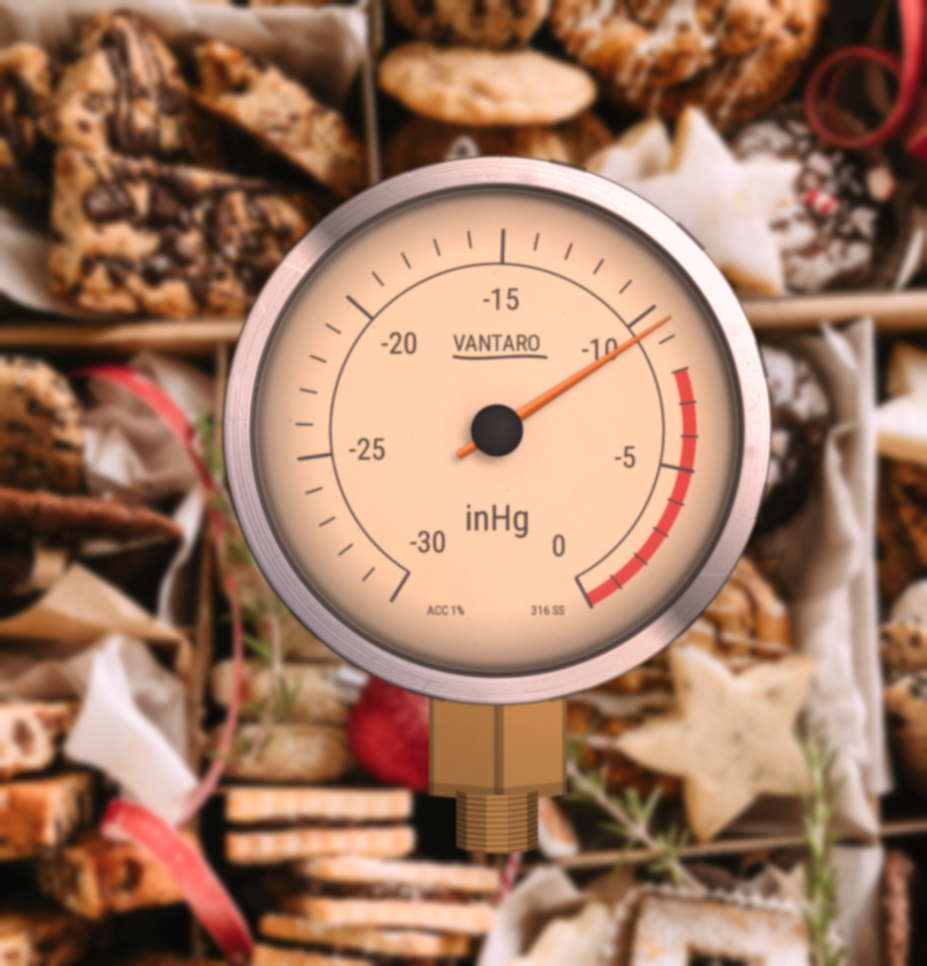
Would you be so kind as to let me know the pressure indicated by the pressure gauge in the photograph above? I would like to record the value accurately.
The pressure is -9.5 inHg
